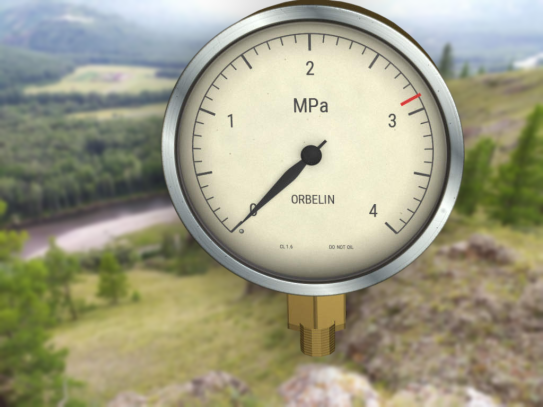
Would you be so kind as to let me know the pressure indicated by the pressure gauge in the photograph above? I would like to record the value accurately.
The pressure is 0 MPa
